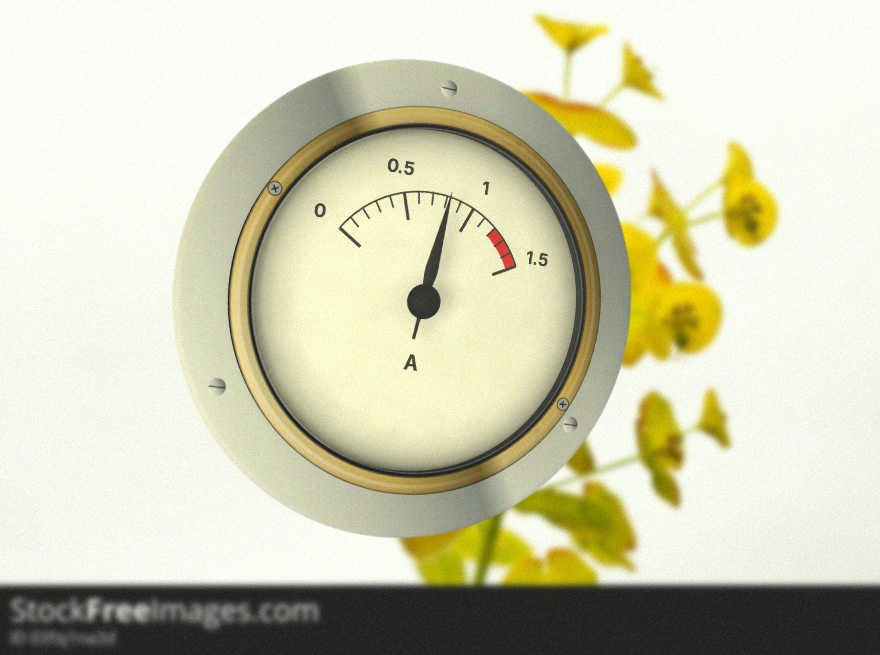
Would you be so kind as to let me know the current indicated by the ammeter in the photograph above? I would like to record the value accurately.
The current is 0.8 A
